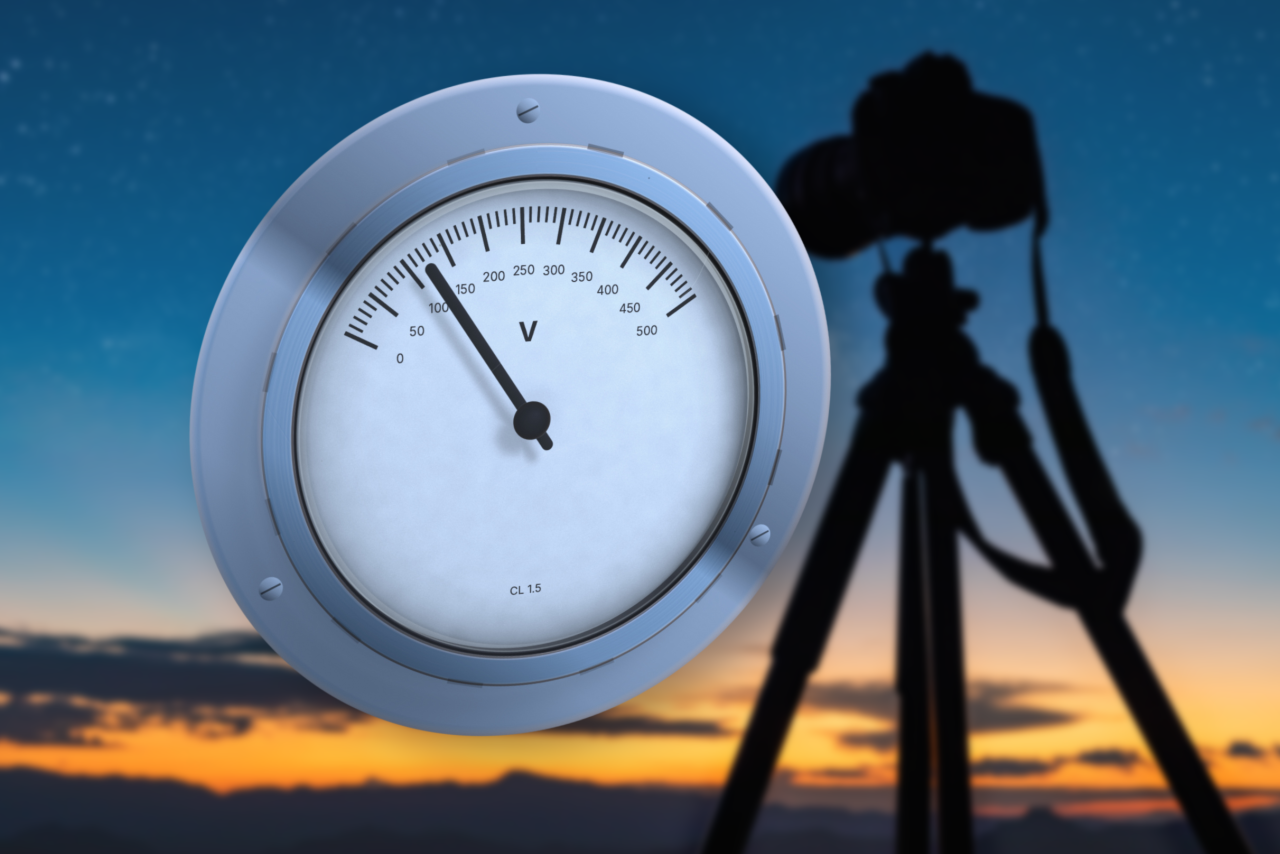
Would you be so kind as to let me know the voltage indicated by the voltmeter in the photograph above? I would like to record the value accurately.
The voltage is 120 V
